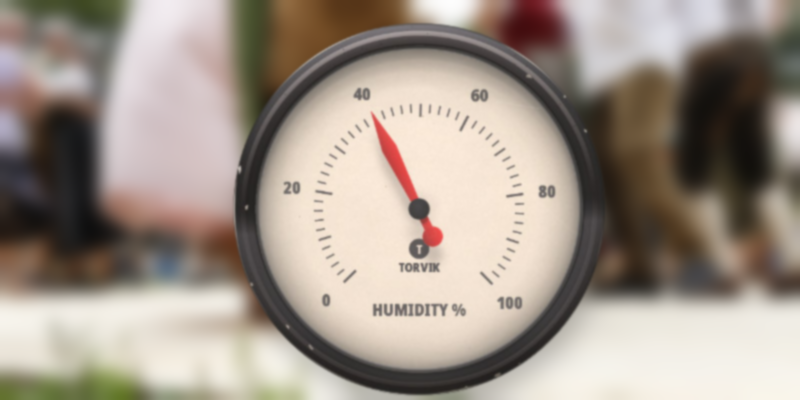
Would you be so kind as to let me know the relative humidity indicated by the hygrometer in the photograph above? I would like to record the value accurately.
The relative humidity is 40 %
